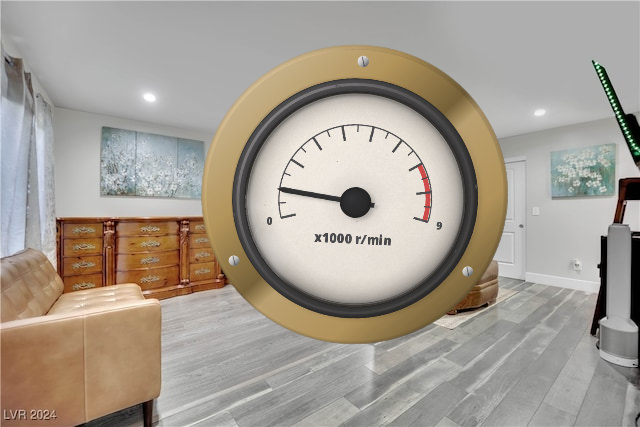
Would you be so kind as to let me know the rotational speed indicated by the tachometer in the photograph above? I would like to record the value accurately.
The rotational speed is 1000 rpm
